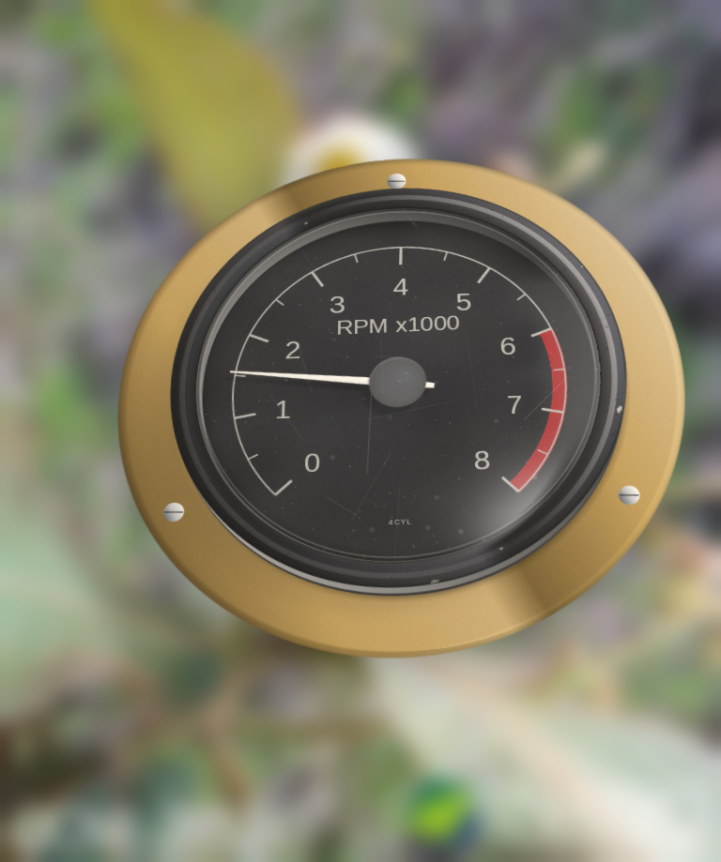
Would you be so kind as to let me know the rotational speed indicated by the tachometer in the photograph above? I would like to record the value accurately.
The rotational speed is 1500 rpm
